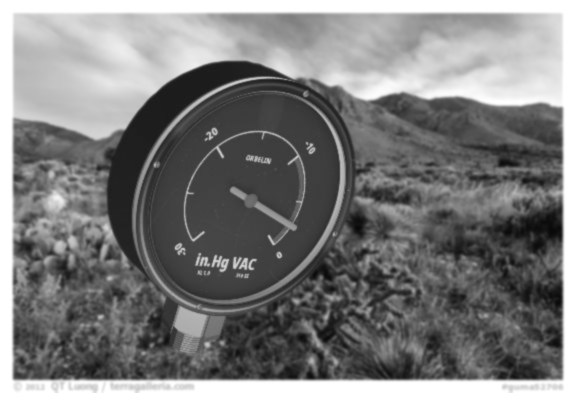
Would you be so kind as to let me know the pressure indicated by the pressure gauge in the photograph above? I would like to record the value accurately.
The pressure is -2.5 inHg
